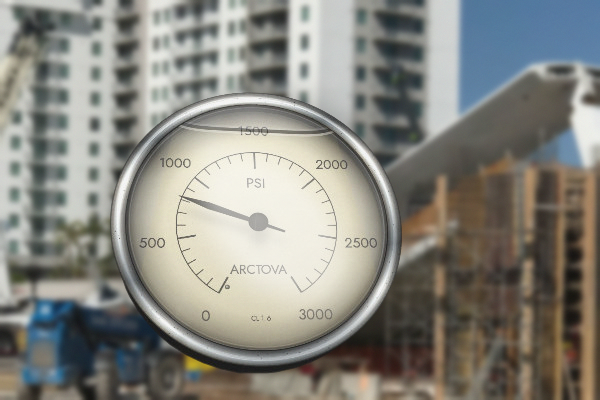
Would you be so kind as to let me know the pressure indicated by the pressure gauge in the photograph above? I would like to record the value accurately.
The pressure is 800 psi
